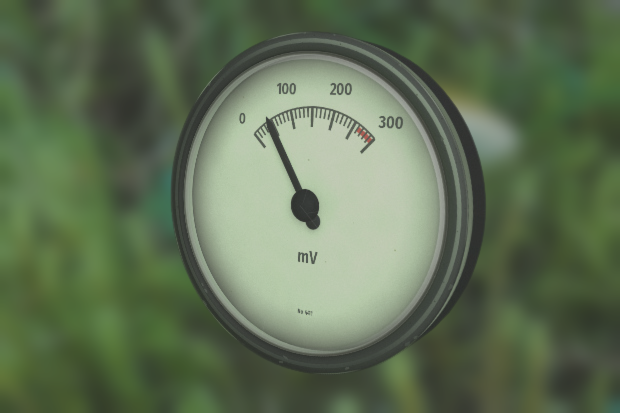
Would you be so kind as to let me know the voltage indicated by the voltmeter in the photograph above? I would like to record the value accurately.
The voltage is 50 mV
